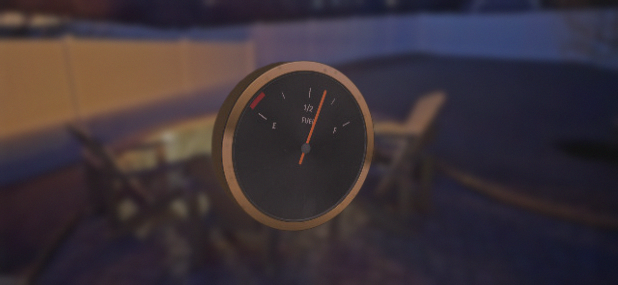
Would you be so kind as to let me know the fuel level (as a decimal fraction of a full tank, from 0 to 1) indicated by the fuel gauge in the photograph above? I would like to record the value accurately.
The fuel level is 0.625
